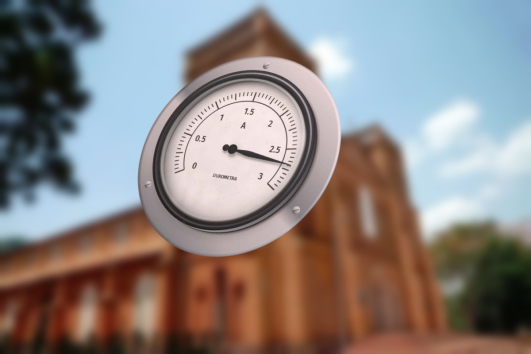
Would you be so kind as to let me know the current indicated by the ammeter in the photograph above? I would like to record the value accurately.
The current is 2.7 A
